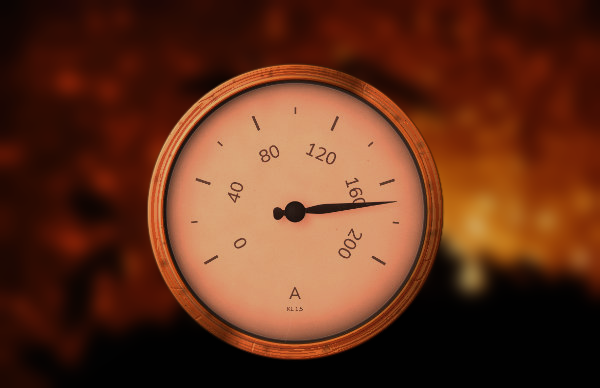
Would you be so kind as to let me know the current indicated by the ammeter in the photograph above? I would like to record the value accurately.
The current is 170 A
